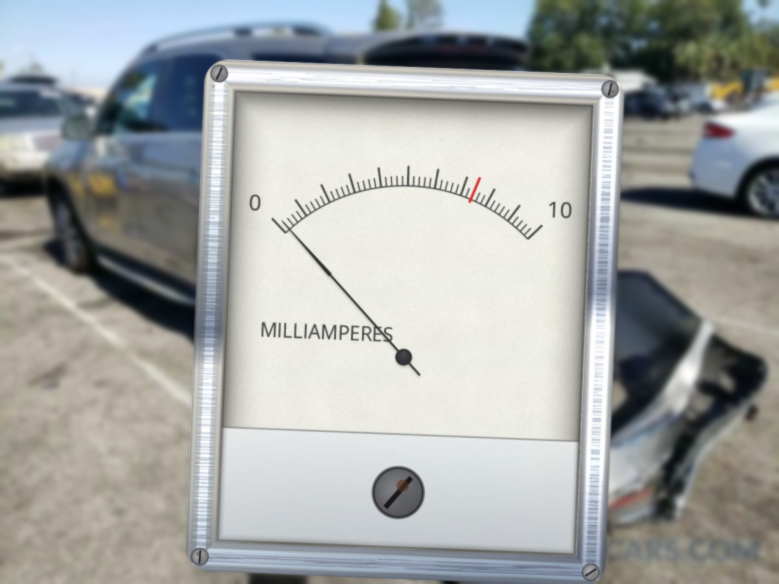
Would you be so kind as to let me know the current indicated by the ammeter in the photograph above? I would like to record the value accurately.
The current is 0.2 mA
